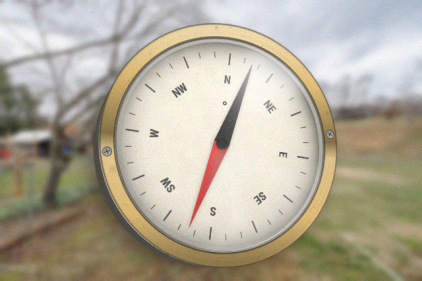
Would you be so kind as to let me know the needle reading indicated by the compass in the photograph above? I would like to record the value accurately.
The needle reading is 195 °
